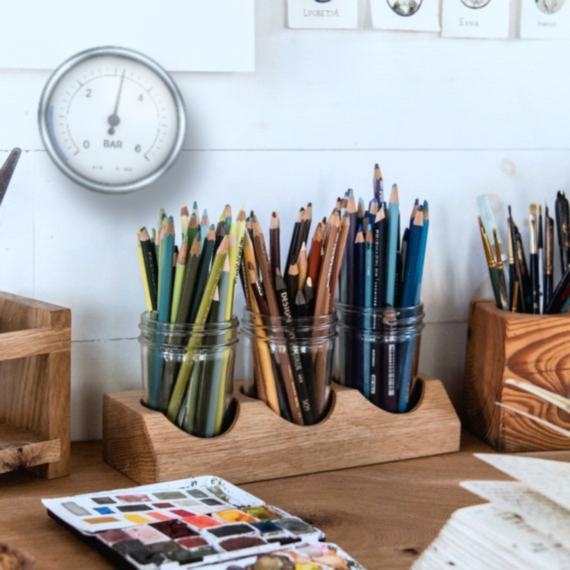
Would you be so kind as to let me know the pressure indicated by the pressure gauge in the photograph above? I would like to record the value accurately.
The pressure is 3.2 bar
